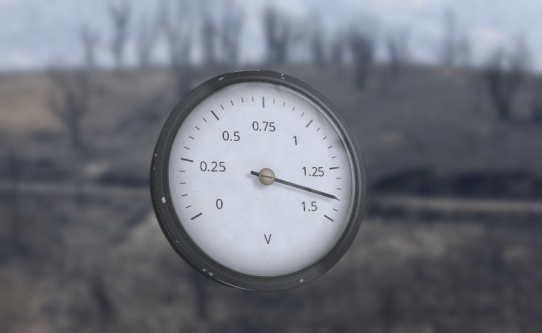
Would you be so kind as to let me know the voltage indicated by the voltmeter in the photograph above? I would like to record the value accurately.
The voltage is 1.4 V
